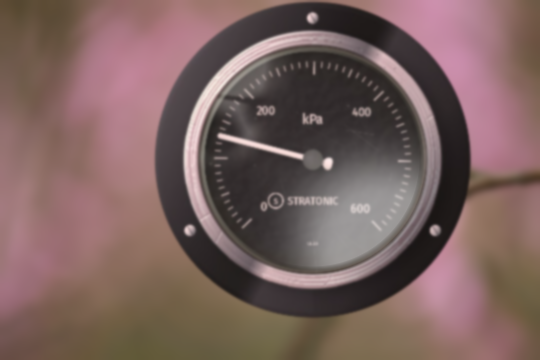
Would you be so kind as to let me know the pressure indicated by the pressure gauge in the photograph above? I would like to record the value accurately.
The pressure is 130 kPa
